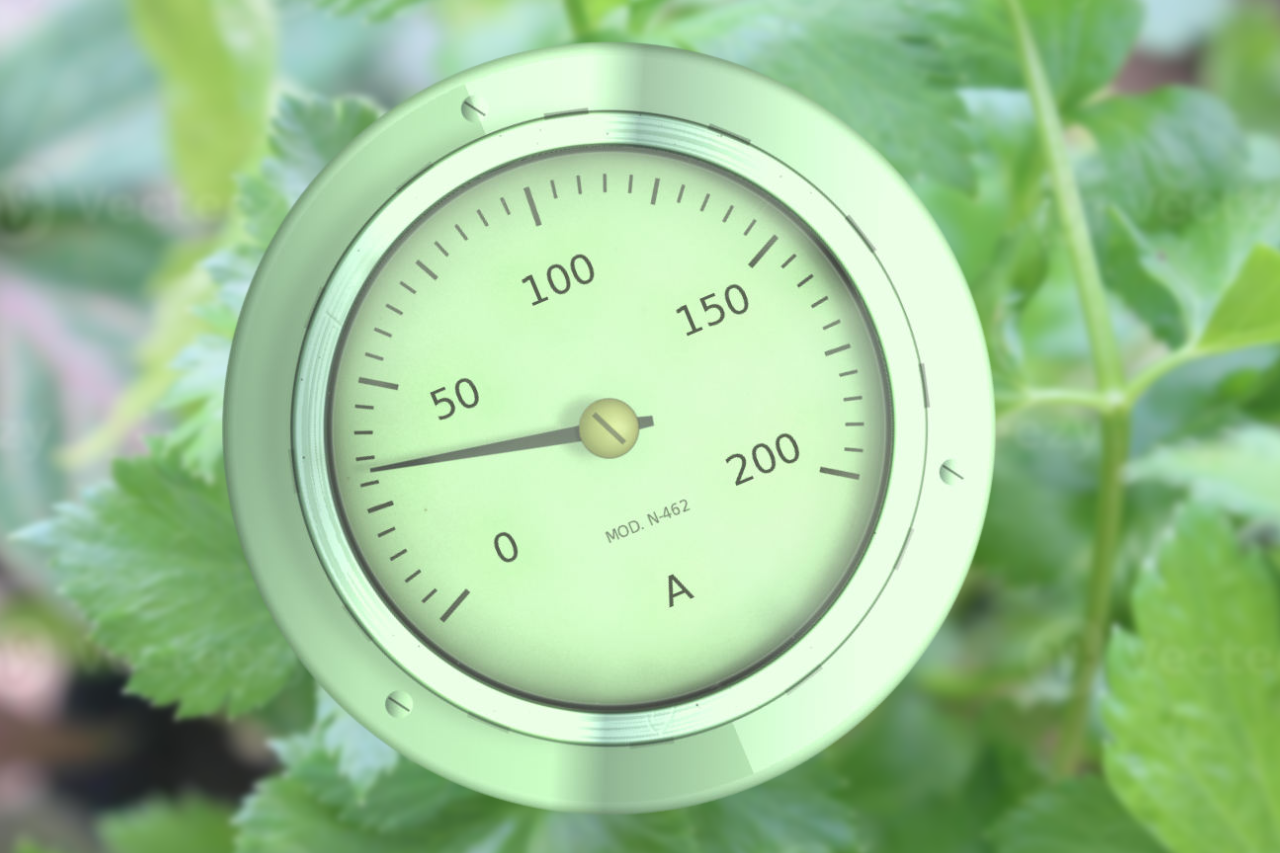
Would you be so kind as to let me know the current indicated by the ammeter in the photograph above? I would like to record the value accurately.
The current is 32.5 A
